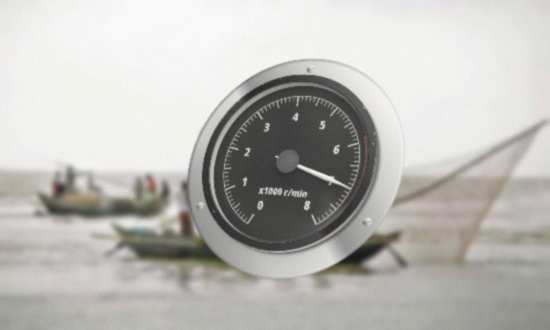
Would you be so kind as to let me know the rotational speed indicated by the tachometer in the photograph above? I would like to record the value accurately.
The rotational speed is 7000 rpm
